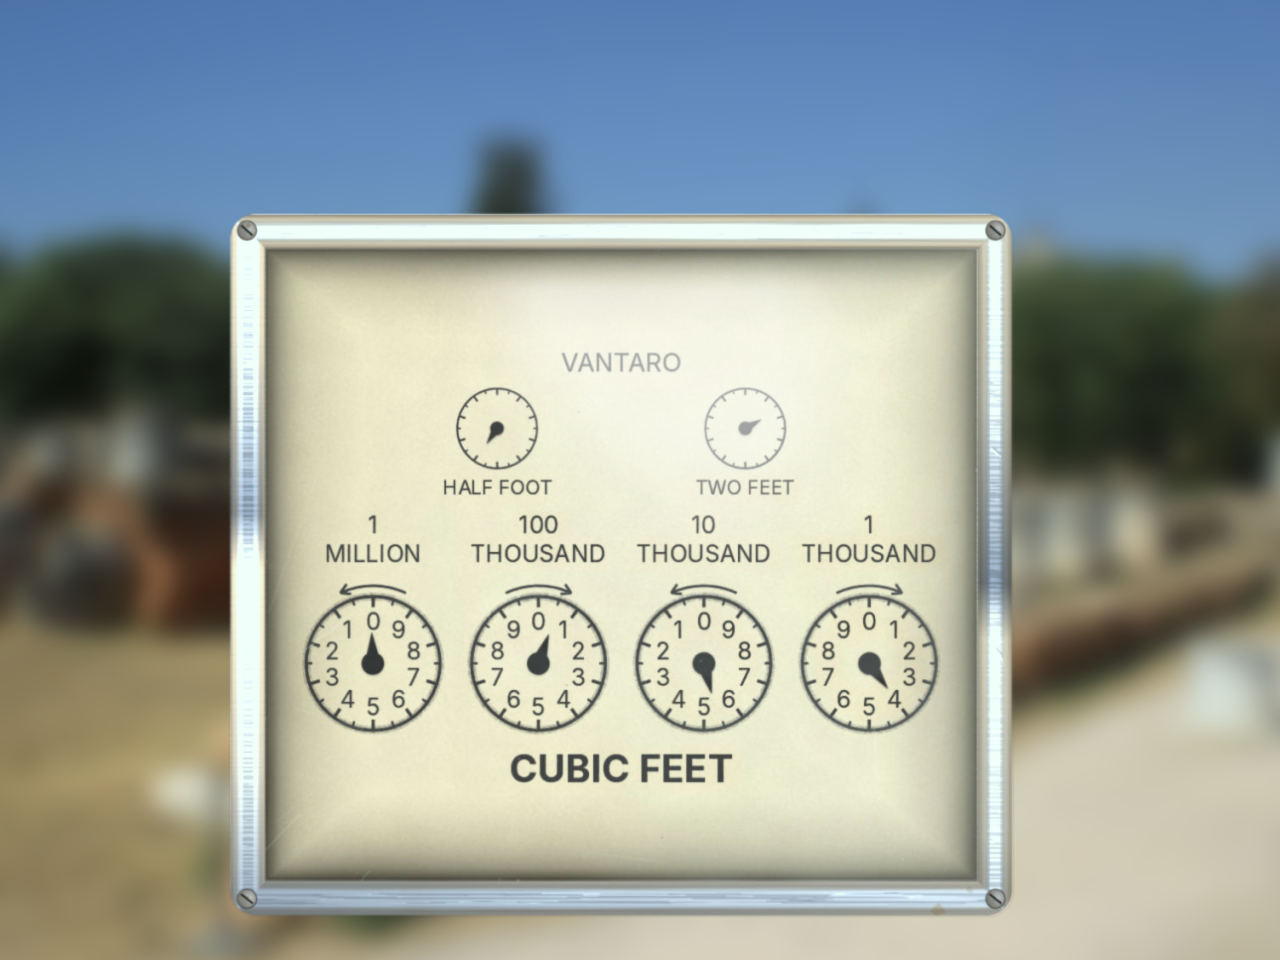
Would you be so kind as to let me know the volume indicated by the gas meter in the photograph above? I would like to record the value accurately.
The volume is 5400 ft³
